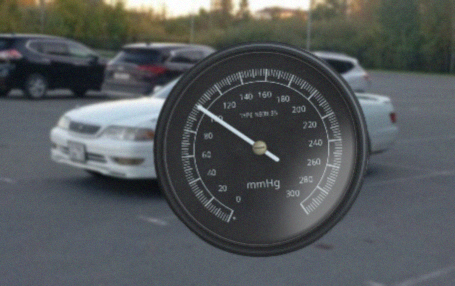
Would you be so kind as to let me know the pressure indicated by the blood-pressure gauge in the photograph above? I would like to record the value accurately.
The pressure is 100 mmHg
